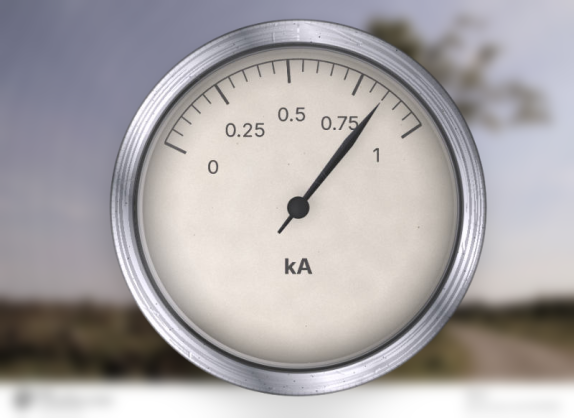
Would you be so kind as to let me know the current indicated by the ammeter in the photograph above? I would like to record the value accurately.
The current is 0.85 kA
